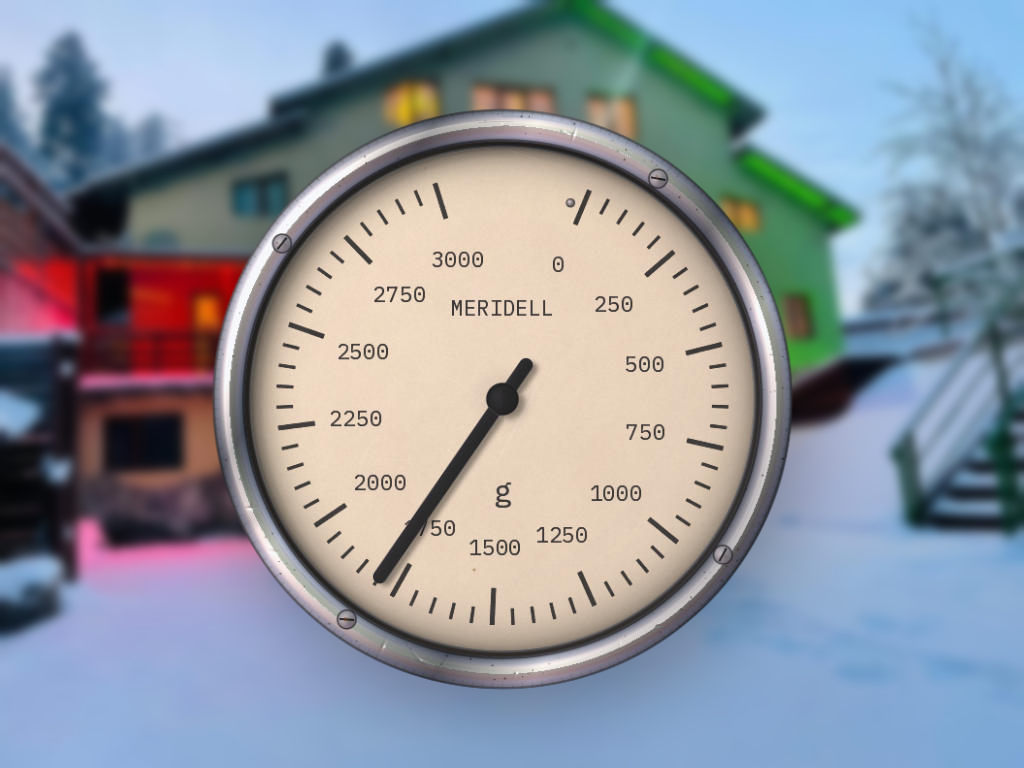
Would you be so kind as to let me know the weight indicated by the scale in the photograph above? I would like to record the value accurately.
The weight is 1800 g
